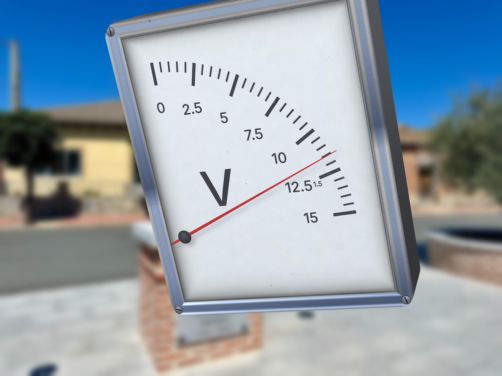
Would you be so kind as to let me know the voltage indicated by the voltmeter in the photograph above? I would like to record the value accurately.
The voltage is 11.5 V
